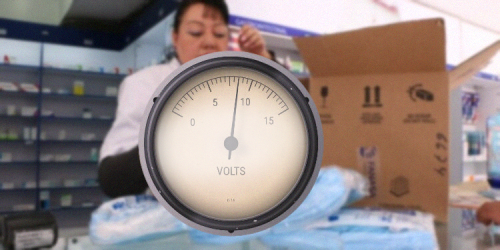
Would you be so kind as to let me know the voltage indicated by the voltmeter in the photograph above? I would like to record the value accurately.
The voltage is 8.5 V
